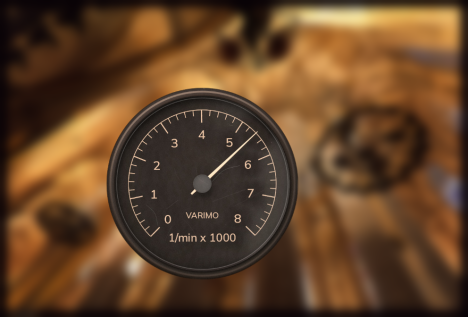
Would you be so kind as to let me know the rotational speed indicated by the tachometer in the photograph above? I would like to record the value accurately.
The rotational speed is 5400 rpm
